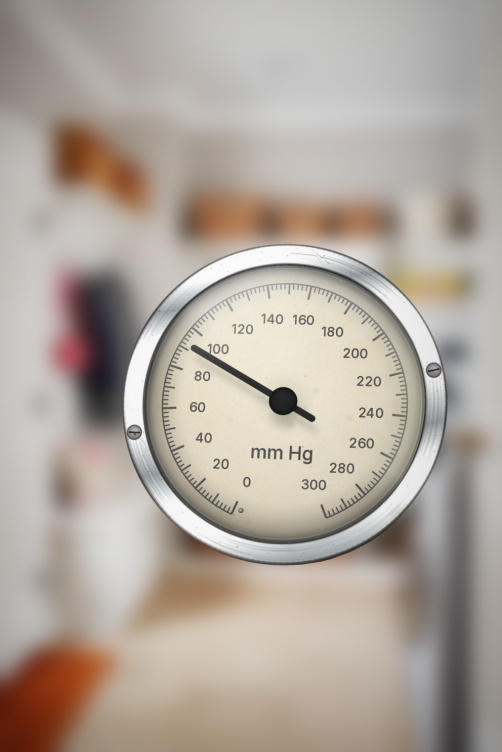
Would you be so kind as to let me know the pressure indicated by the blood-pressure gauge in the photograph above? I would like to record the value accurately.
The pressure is 92 mmHg
